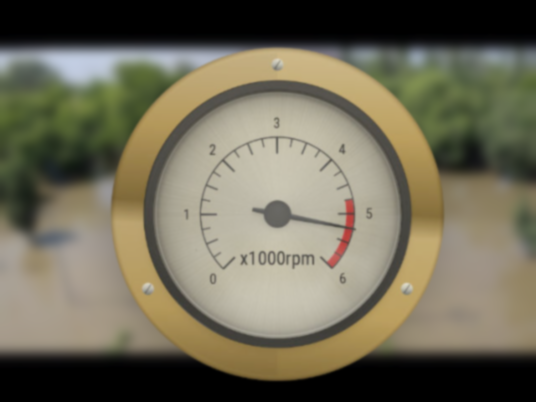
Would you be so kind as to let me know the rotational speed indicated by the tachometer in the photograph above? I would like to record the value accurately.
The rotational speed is 5250 rpm
